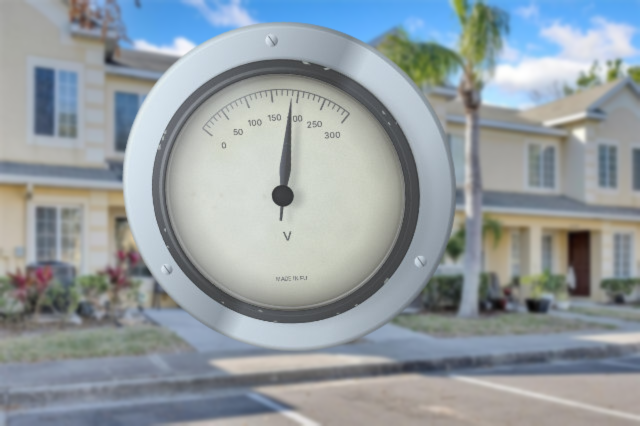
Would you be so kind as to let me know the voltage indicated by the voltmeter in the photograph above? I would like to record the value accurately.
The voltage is 190 V
